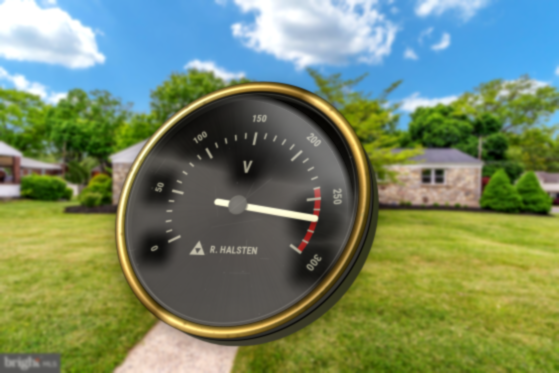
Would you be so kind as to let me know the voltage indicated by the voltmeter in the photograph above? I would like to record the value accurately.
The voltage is 270 V
